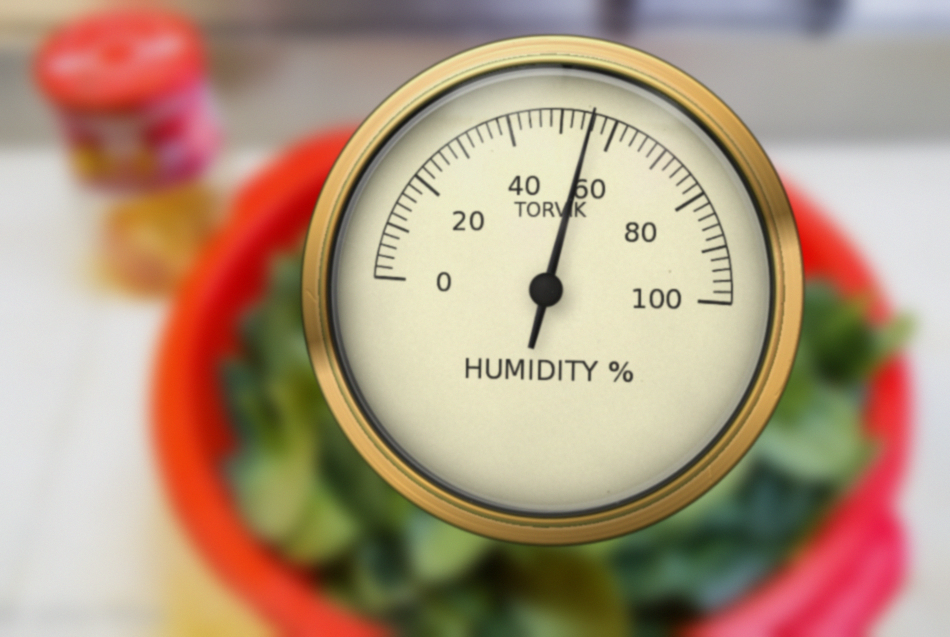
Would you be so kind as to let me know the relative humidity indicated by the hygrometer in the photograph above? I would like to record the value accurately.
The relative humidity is 56 %
